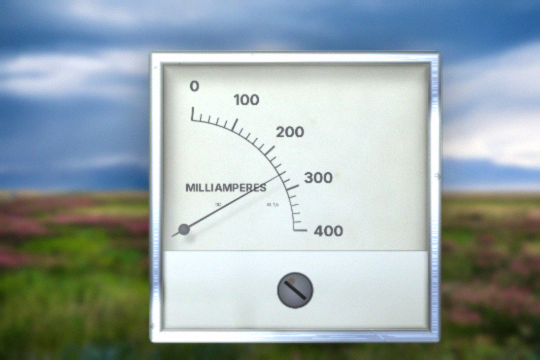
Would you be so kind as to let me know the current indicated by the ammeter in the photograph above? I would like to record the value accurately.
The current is 260 mA
